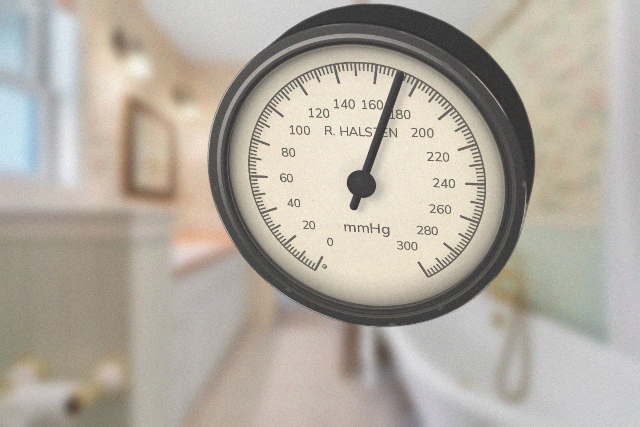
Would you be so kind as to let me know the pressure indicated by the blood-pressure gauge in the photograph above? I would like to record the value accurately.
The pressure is 172 mmHg
